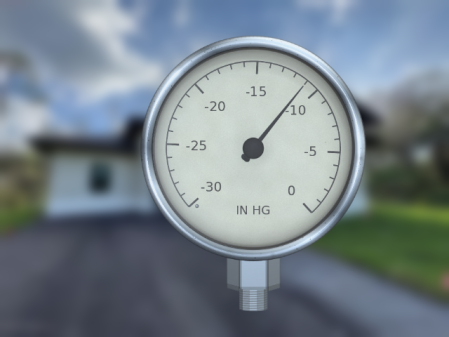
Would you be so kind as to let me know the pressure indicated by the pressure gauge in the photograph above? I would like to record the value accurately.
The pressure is -11 inHg
